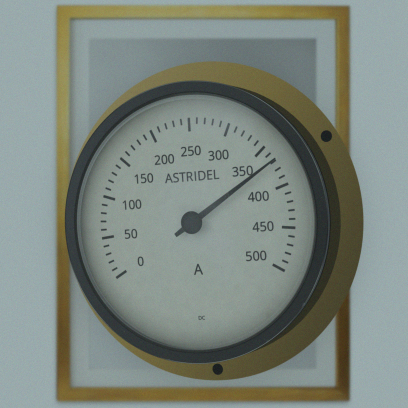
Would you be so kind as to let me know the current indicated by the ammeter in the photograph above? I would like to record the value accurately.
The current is 370 A
